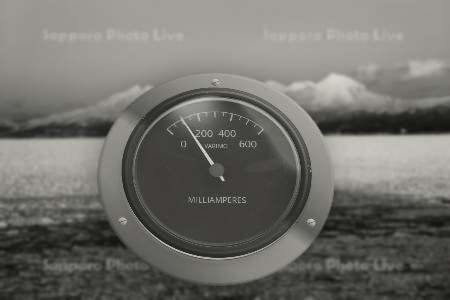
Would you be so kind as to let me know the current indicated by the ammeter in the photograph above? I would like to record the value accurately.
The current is 100 mA
